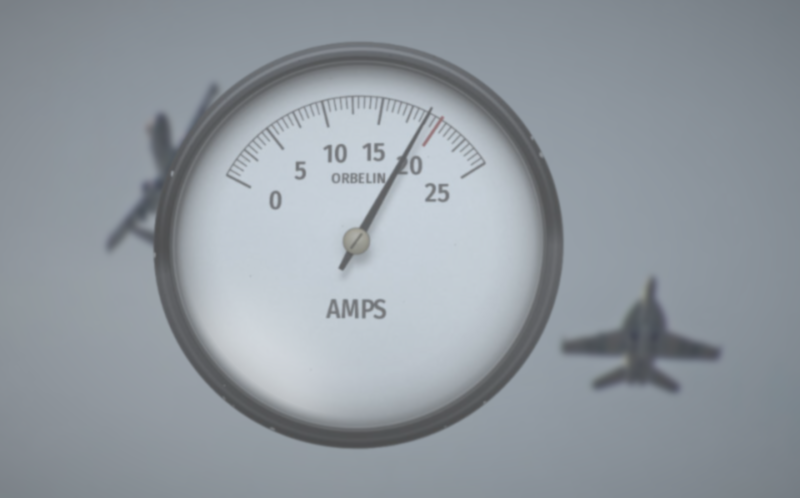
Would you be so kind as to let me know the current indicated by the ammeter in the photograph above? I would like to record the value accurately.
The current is 19 A
